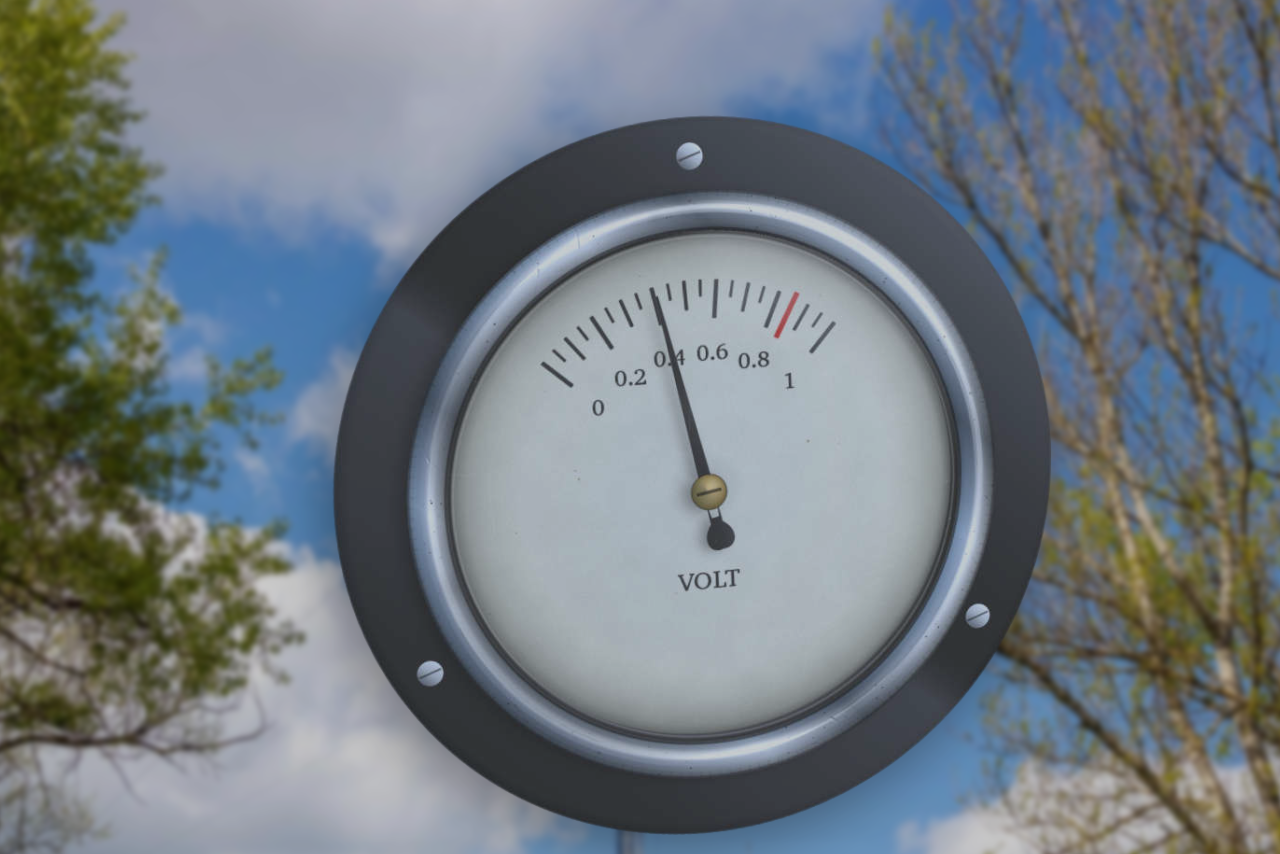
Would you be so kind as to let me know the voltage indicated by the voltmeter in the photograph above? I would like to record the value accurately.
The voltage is 0.4 V
